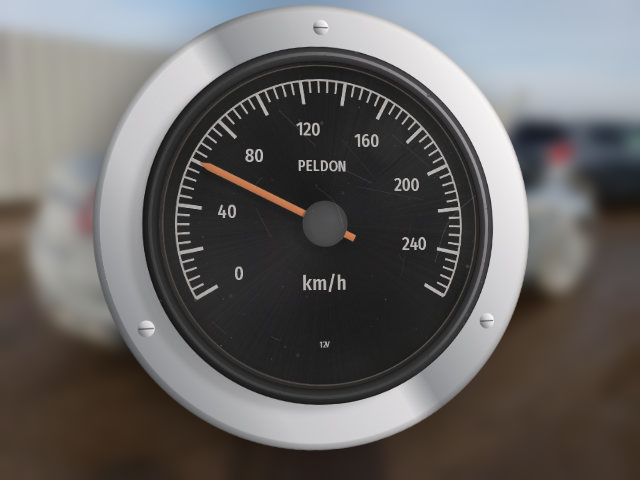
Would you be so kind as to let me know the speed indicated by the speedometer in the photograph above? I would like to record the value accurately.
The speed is 60 km/h
